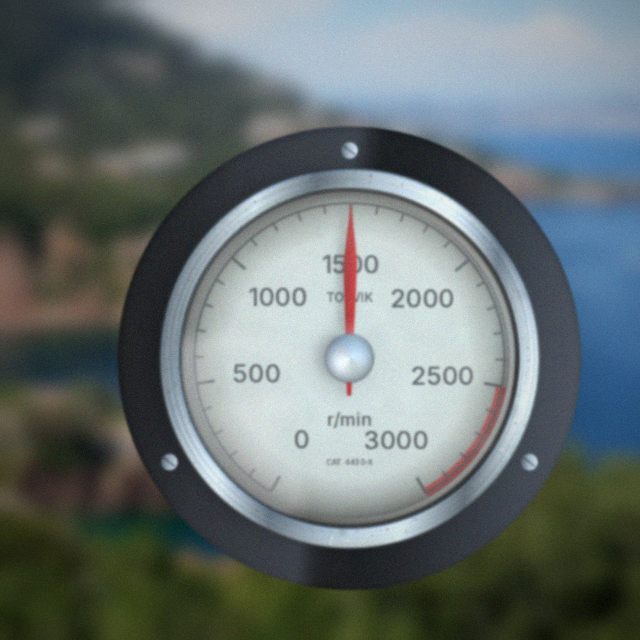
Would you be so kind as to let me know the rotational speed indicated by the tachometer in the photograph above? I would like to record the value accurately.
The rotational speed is 1500 rpm
